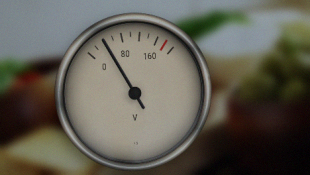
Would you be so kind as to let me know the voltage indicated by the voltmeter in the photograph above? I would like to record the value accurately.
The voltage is 40 V
